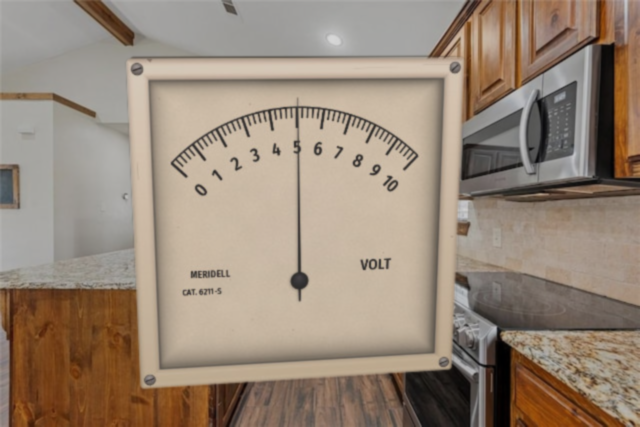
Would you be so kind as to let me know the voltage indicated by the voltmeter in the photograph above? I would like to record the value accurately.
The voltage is 5 V
